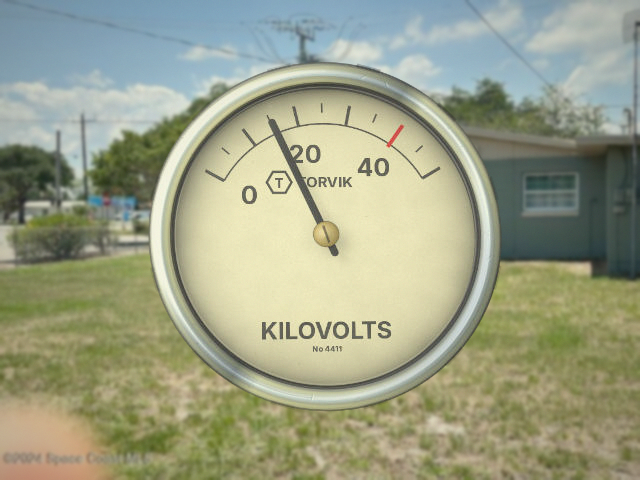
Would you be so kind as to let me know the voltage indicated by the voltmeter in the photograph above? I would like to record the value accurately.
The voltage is 15 kV
